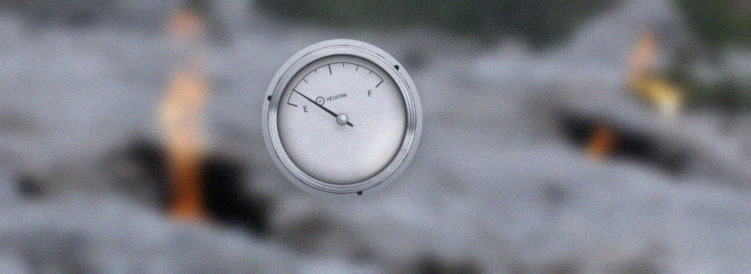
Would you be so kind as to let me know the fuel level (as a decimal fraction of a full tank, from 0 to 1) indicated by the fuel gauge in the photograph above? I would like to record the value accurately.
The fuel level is 0.125
